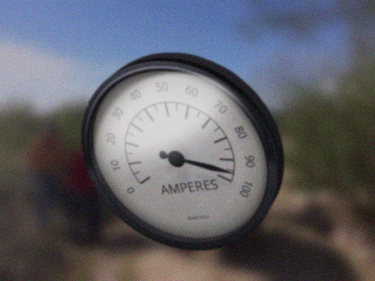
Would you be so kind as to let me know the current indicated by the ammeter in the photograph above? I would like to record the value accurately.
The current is 95 A
